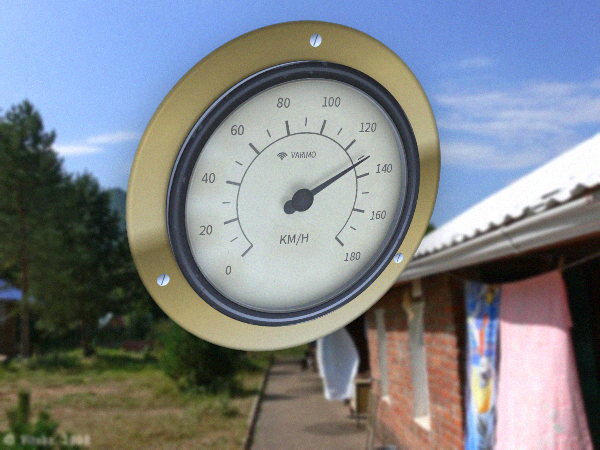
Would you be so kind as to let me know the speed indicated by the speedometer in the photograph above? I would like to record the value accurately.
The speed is 130 km/h
